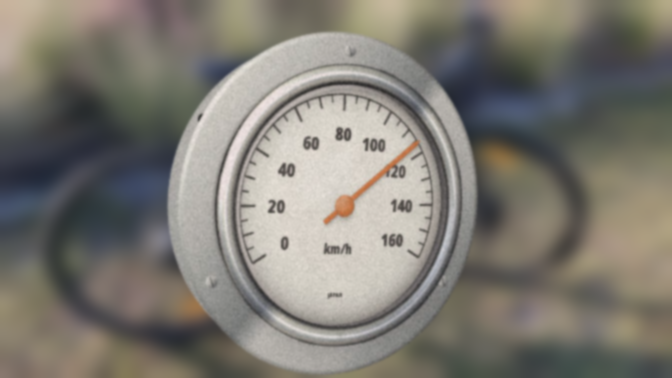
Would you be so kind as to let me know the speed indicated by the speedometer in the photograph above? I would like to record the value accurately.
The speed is 115 km/h
